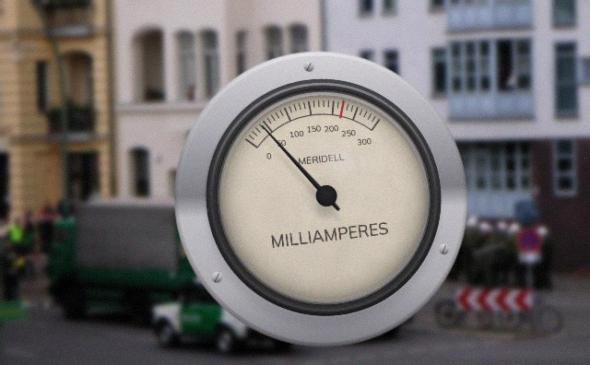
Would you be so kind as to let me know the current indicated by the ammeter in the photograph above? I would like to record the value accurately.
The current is 40 mA
